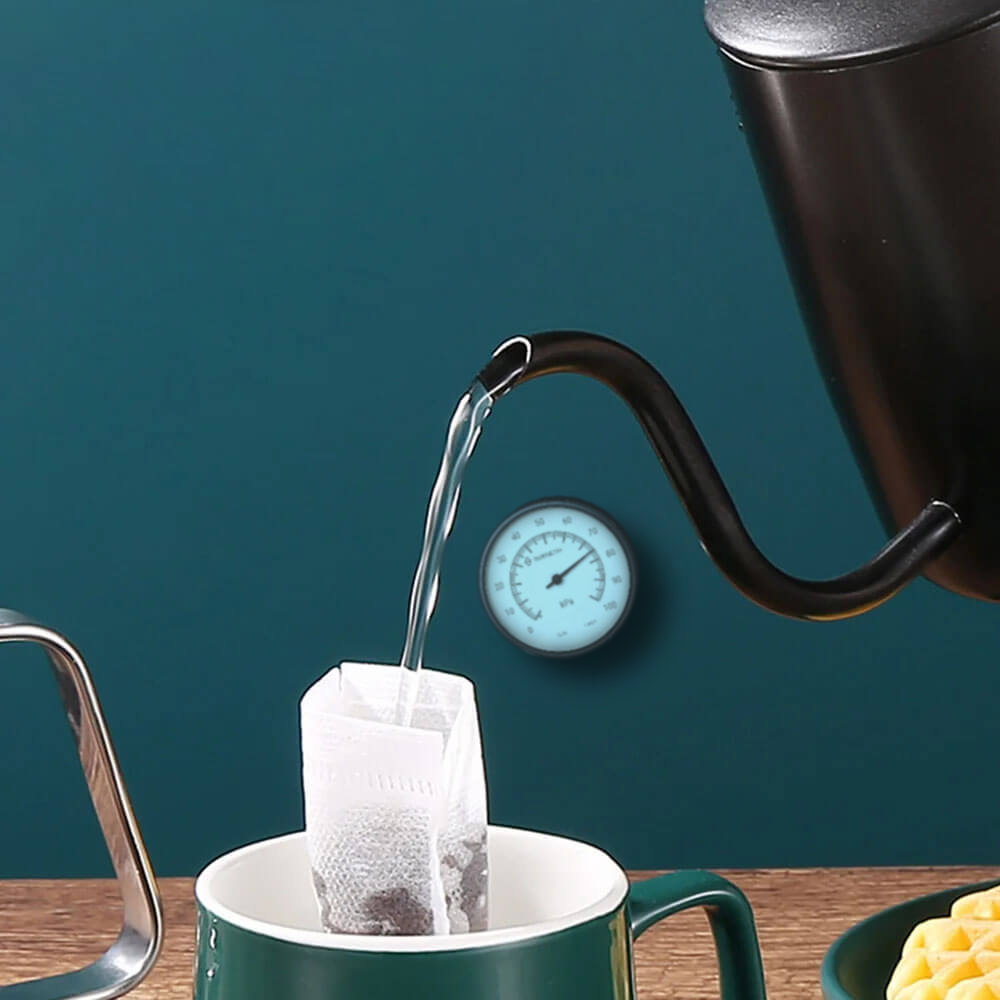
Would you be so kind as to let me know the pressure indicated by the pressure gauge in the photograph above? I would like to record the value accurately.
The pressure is 75 kPa
